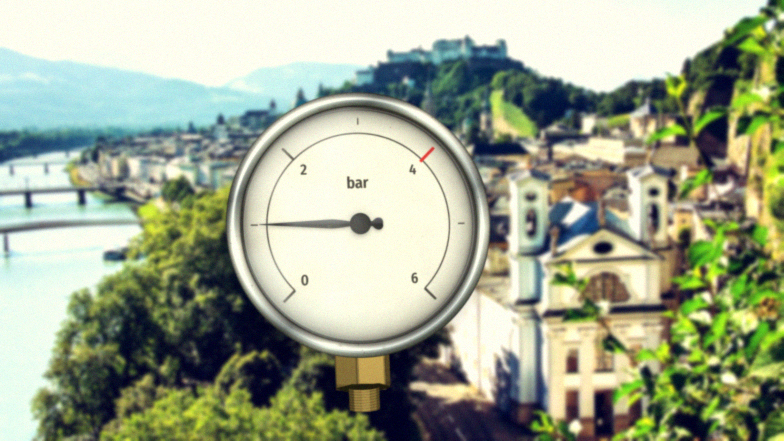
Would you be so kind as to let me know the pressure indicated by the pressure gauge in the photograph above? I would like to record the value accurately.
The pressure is 1 bar
